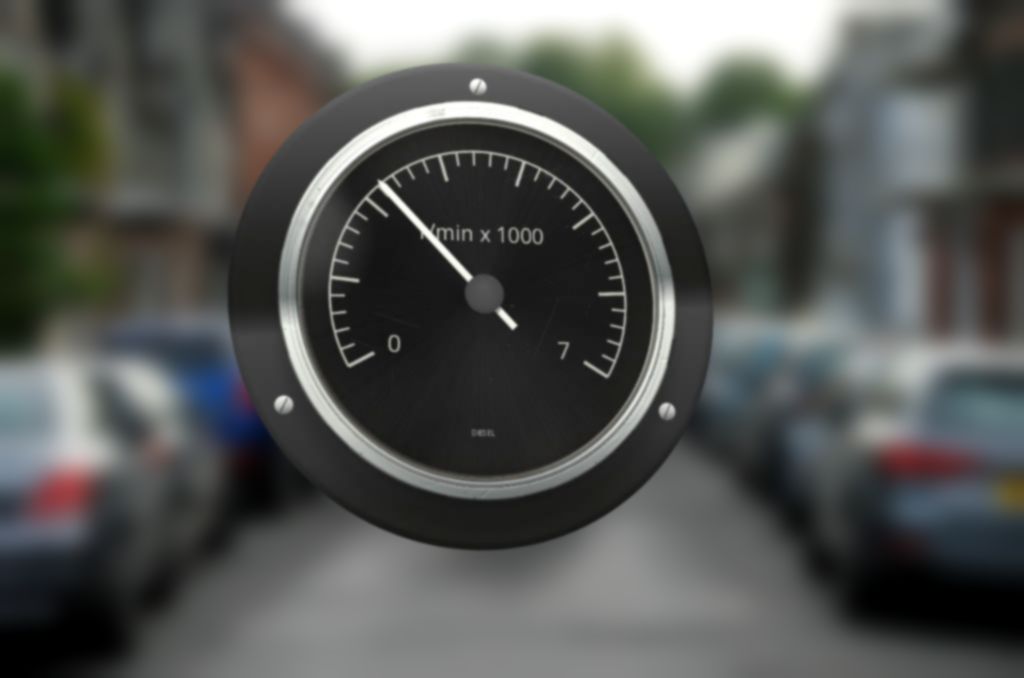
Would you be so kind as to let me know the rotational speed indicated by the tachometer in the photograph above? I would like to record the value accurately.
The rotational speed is 2200 rpm
